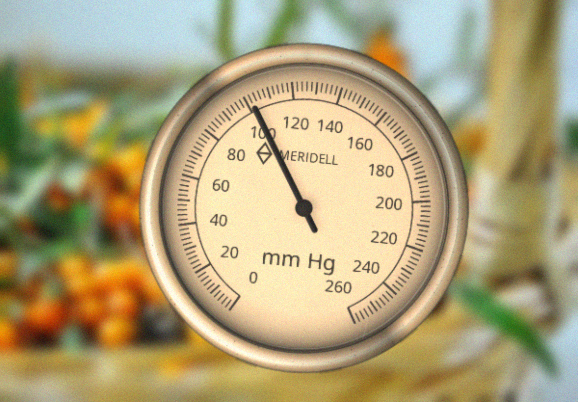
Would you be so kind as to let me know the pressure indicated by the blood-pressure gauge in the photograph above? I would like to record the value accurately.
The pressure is 102 mmHg
